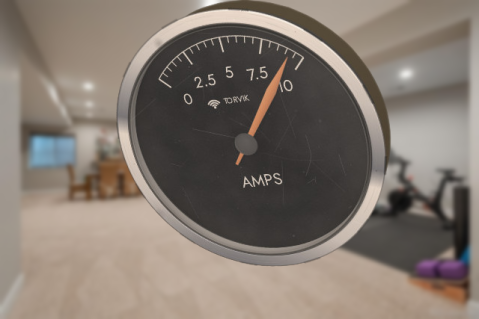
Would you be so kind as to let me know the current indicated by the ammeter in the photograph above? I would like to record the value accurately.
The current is 9.25 A
